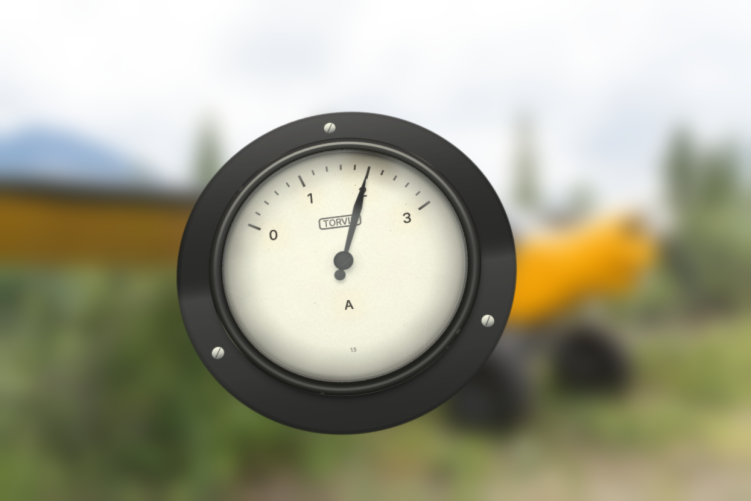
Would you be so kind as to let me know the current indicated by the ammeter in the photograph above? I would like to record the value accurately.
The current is 2 A
